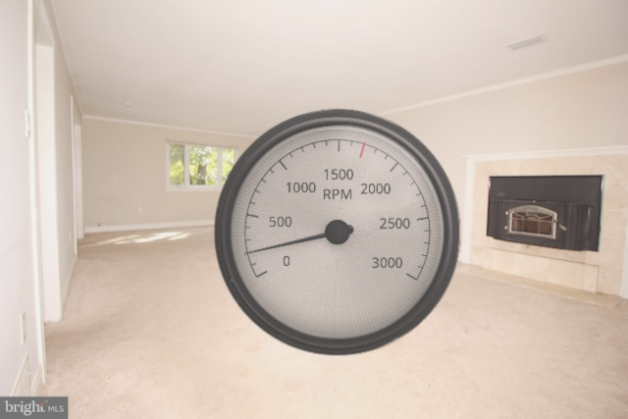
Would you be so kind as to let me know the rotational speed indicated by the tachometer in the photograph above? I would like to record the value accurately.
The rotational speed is 200 rpm
